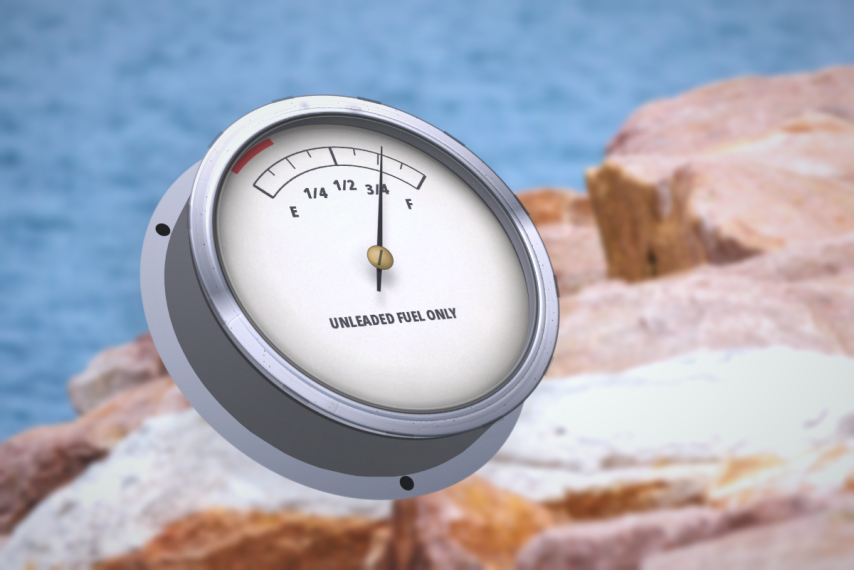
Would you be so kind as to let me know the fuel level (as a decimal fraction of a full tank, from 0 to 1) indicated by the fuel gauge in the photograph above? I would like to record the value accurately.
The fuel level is 0.75
